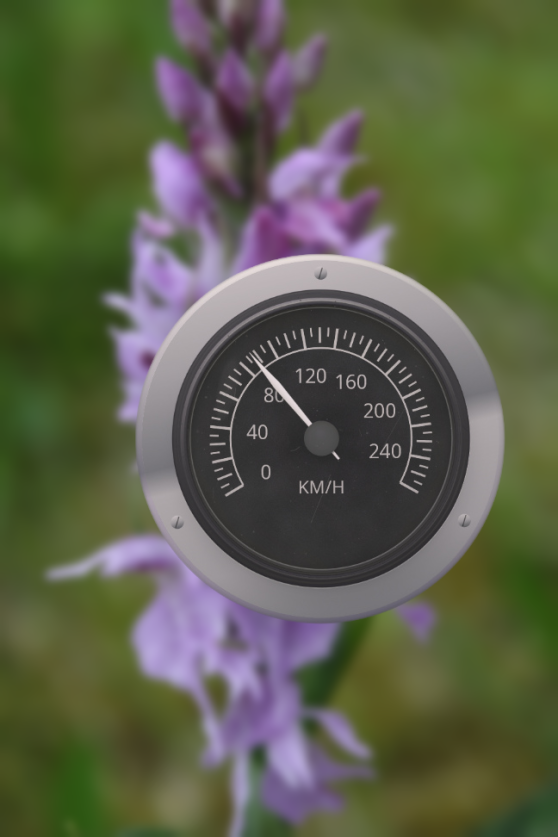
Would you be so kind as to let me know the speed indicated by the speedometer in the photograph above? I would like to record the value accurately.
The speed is 87.5 km/h
